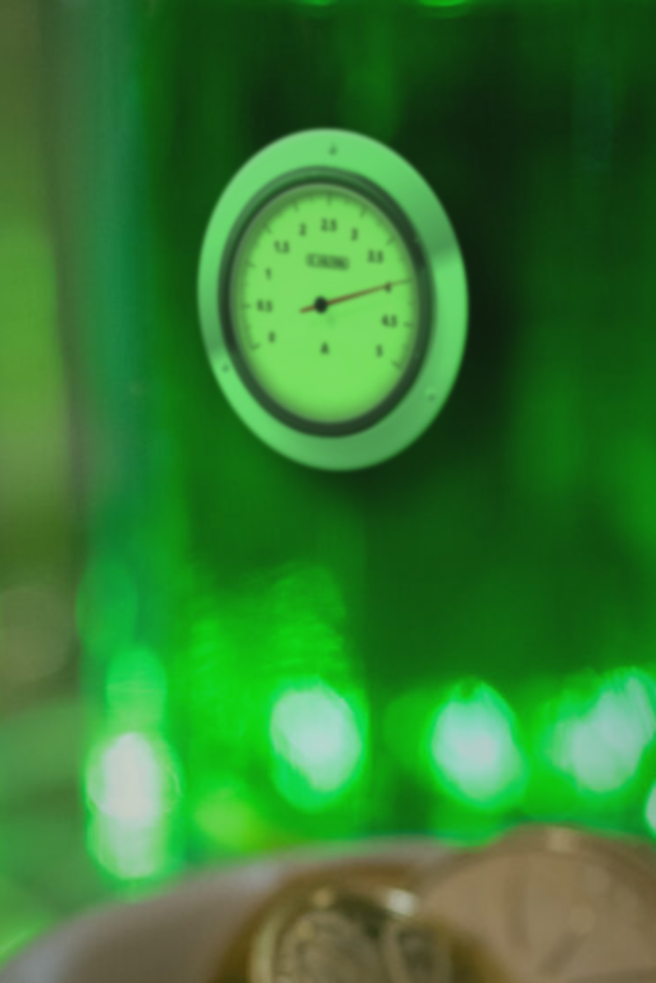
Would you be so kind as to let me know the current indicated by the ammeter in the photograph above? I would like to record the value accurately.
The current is 4 A
